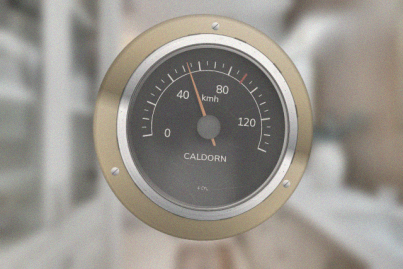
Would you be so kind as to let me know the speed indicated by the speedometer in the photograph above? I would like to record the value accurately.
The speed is 52.5 km/h
